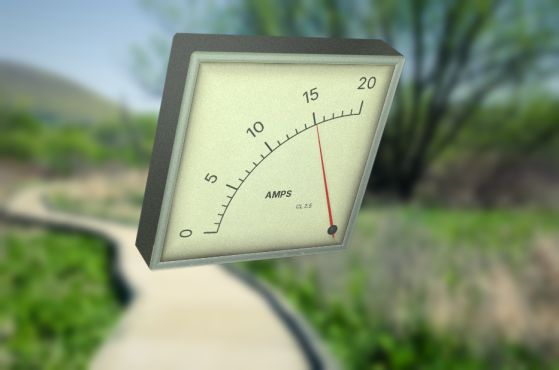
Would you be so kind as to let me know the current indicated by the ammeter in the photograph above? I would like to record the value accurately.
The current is 15 A
